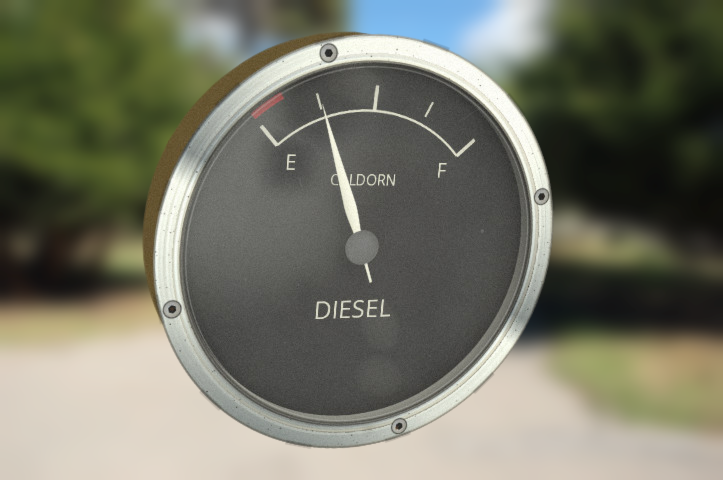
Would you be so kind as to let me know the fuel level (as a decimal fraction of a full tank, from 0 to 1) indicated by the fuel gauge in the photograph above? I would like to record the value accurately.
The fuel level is 0.25
